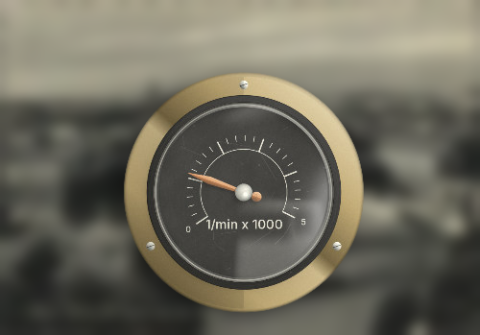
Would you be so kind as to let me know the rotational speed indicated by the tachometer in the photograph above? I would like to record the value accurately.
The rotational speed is 1100 rpm
